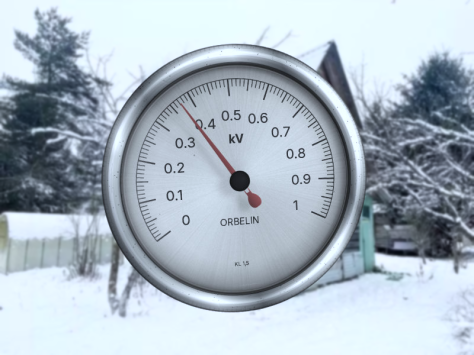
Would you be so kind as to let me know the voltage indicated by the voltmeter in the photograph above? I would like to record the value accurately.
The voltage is 0.37 kV
